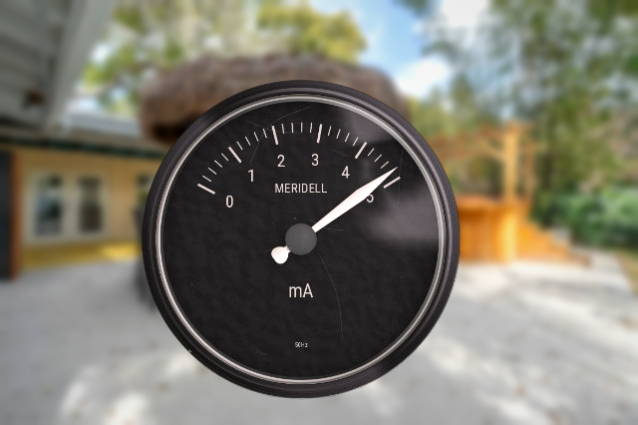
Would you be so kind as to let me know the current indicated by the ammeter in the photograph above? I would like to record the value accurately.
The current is 4.8 mA
